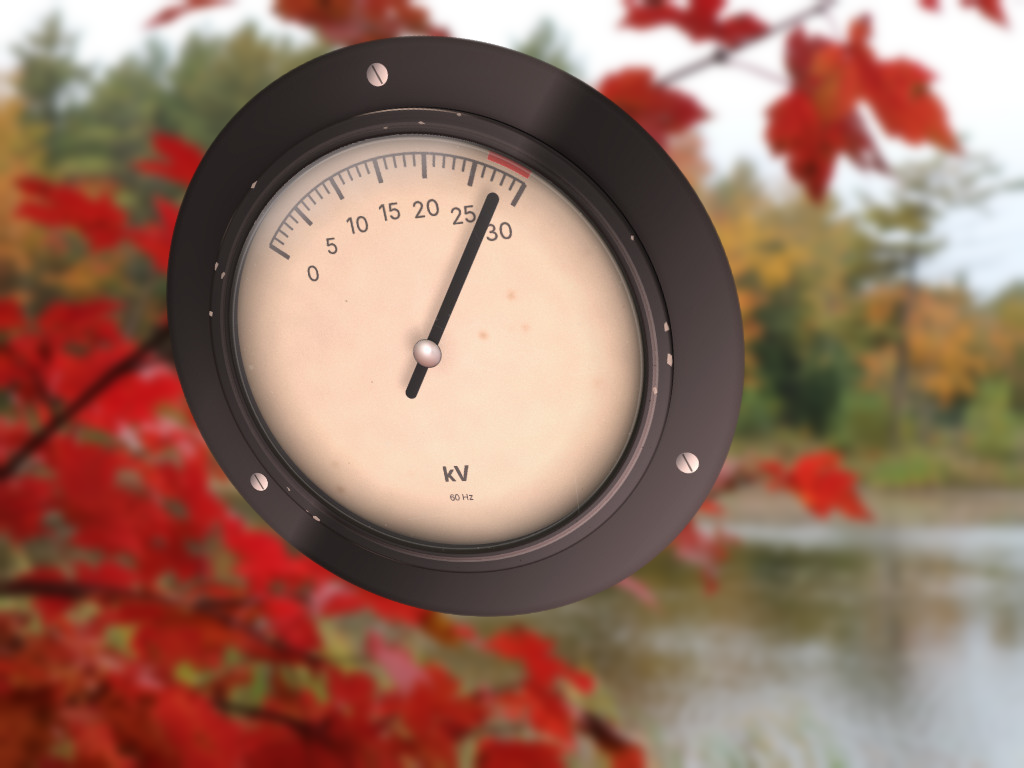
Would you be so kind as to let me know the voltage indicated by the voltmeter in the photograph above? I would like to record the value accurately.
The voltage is 28 kV
